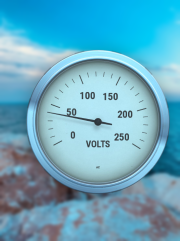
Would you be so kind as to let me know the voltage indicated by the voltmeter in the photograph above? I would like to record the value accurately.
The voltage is 40 V
